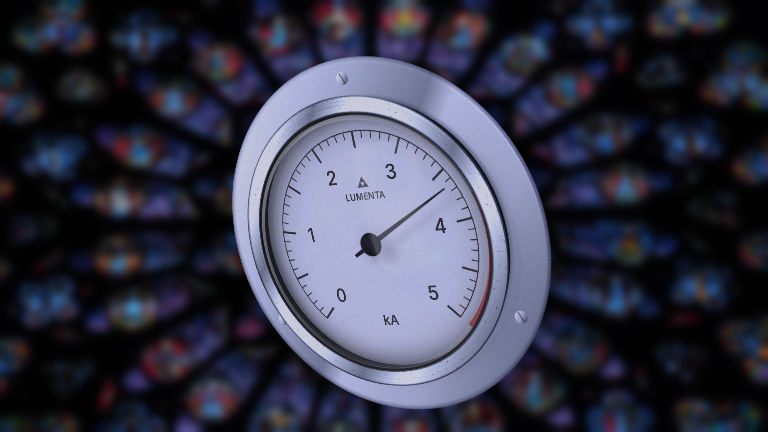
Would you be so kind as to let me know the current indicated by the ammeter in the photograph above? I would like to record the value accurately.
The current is 3.65 kA
